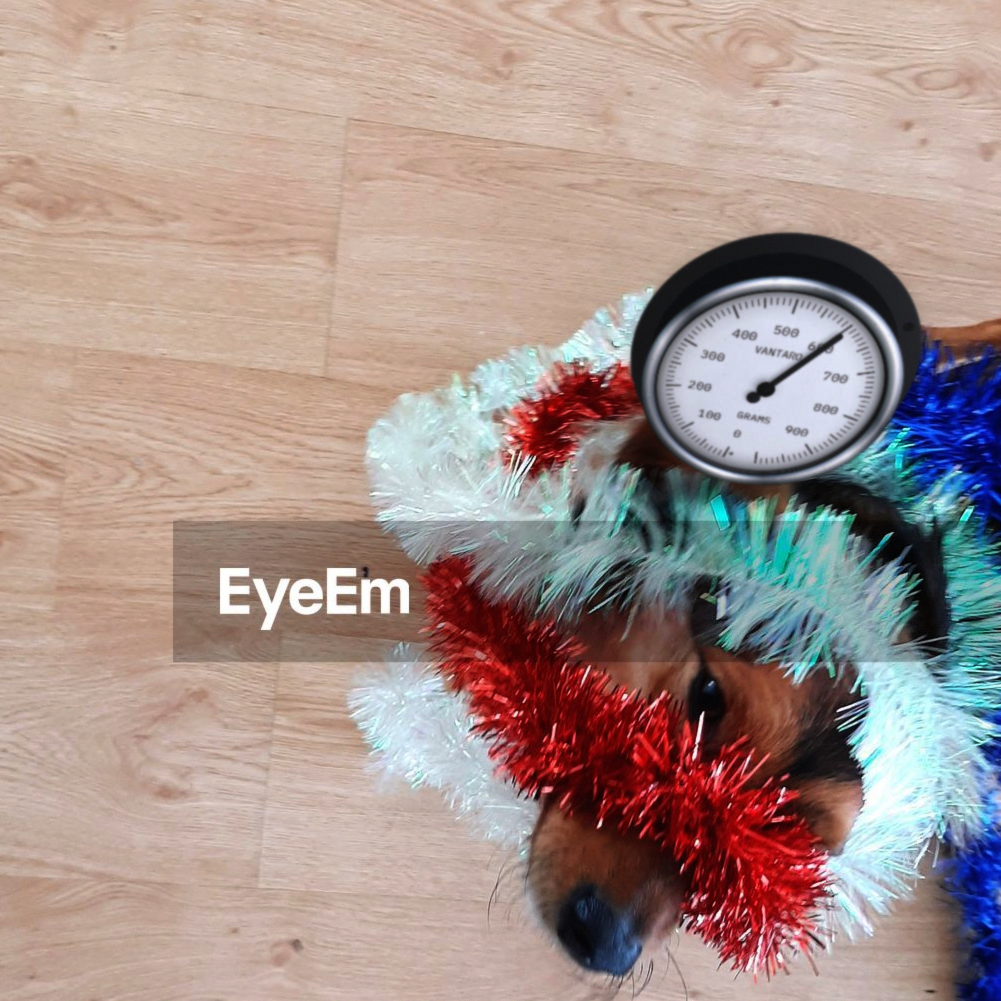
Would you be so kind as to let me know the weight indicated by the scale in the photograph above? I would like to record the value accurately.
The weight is 600 g
